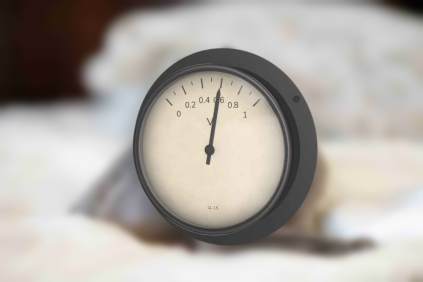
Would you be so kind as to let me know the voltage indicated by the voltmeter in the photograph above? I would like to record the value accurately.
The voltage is 0.6 V
